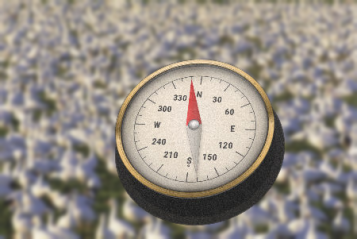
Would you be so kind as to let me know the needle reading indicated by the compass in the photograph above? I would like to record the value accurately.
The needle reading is 350 °
